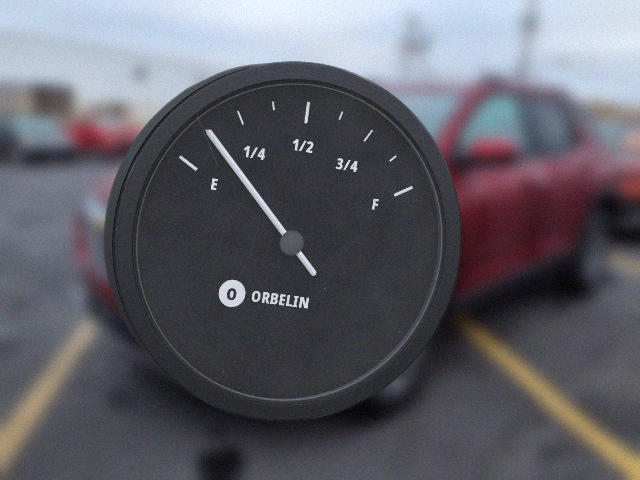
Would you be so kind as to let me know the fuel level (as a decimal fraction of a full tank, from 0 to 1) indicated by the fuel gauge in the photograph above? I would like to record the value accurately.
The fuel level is 0.125
